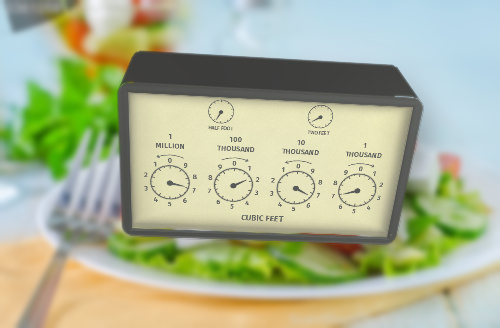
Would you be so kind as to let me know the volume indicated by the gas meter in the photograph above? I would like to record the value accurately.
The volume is 716700 ft³
